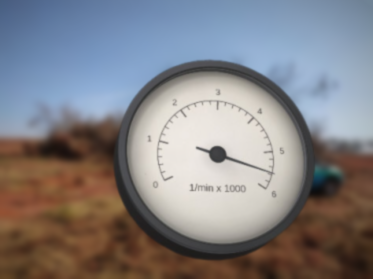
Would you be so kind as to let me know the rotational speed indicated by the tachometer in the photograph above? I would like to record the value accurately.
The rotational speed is 5600 rpm
